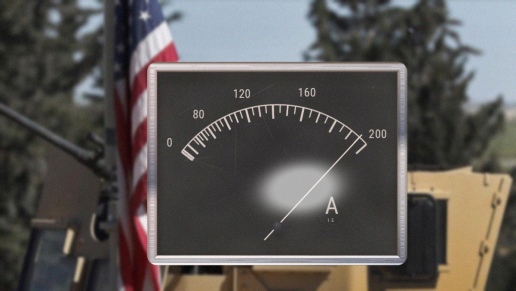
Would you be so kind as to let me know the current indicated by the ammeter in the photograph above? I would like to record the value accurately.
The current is 195 A
